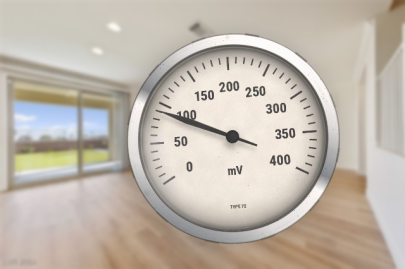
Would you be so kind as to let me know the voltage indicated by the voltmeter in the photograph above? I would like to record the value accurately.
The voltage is 90 mV
